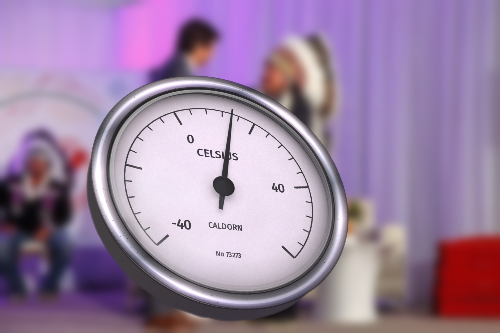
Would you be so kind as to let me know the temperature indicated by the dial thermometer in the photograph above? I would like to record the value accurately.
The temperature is 14 °C
